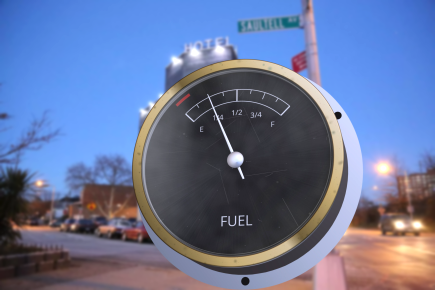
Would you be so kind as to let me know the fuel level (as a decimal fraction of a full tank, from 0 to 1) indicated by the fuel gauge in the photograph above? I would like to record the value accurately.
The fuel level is 0.25
